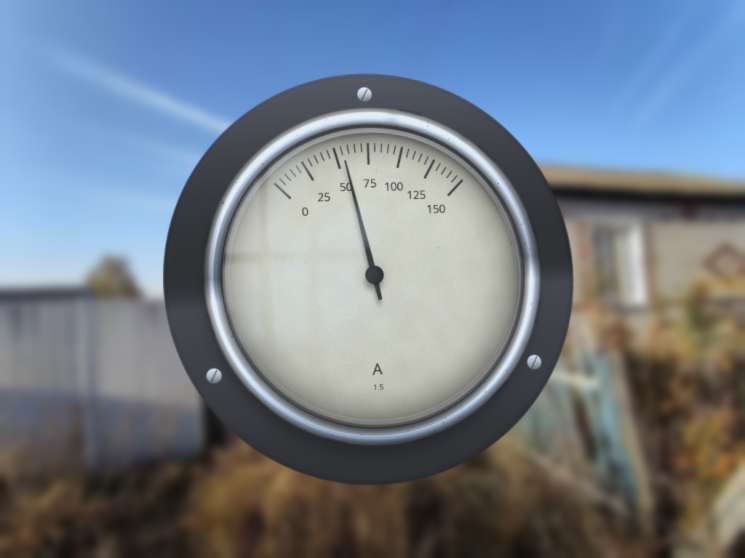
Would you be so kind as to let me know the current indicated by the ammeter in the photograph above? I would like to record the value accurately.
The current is 55 A
